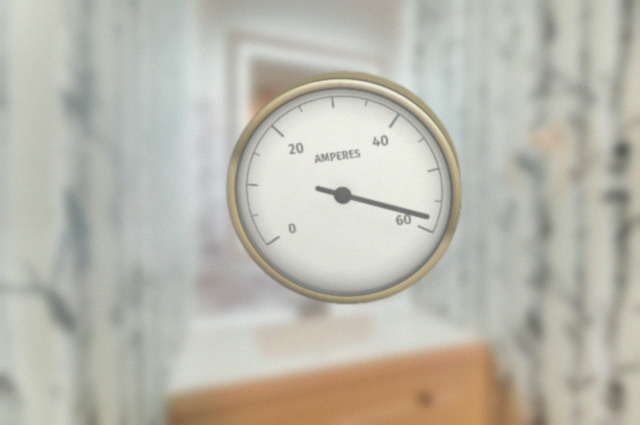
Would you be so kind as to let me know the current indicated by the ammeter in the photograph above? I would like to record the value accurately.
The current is 57.5 A
